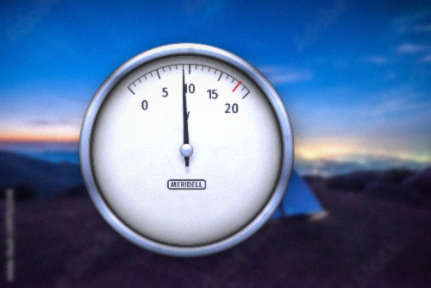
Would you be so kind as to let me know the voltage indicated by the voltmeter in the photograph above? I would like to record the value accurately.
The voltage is 9 V
